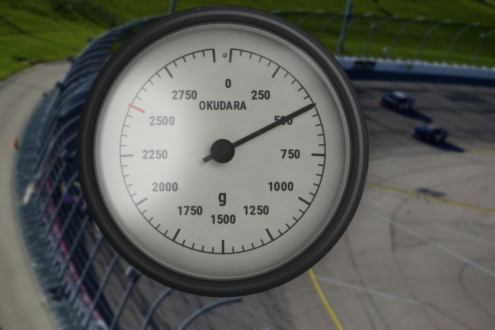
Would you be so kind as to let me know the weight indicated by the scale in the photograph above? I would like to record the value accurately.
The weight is 500 g
